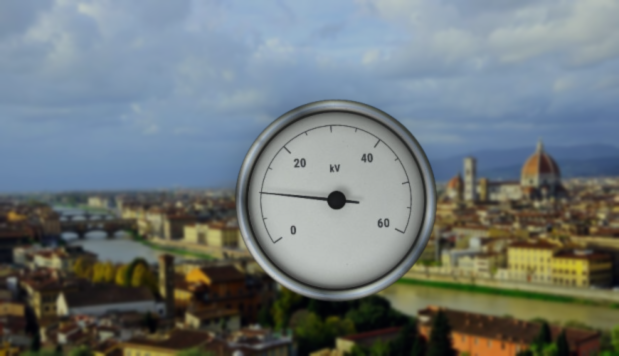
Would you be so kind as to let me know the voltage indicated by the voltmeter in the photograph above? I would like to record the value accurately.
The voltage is 10 kV
